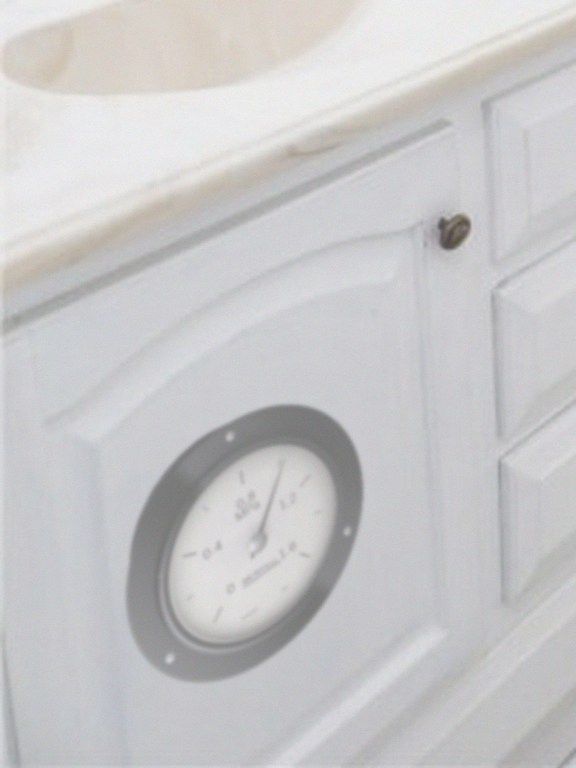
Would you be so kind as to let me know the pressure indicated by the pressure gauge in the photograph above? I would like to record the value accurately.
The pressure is 1 MPa
